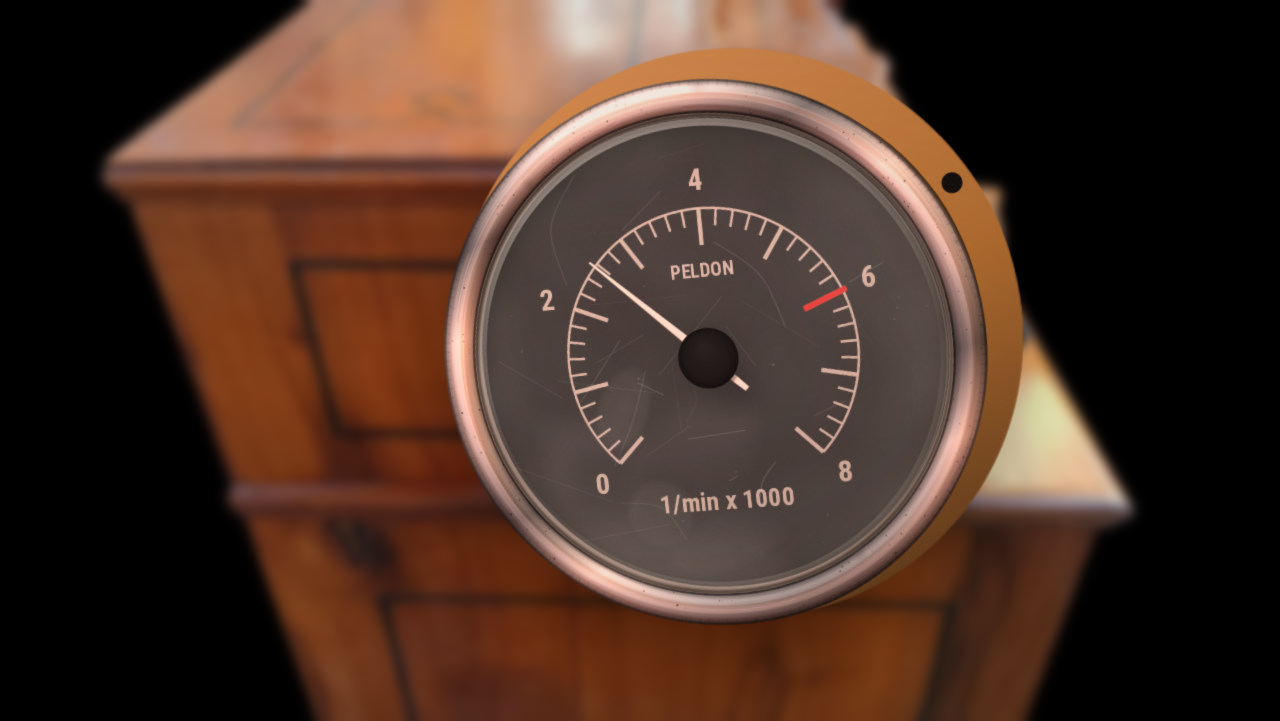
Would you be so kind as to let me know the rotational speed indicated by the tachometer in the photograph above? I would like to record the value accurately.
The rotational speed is 2600 rpm
